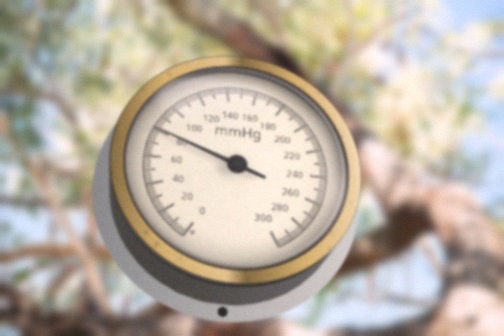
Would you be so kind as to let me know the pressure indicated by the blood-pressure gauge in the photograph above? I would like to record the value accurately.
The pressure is 80 mmHg
